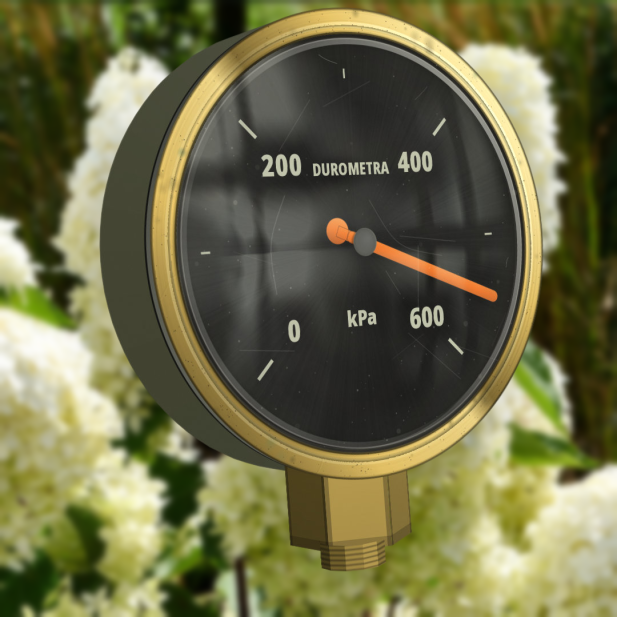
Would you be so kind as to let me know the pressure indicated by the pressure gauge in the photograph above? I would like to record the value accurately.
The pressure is 550 kPa
